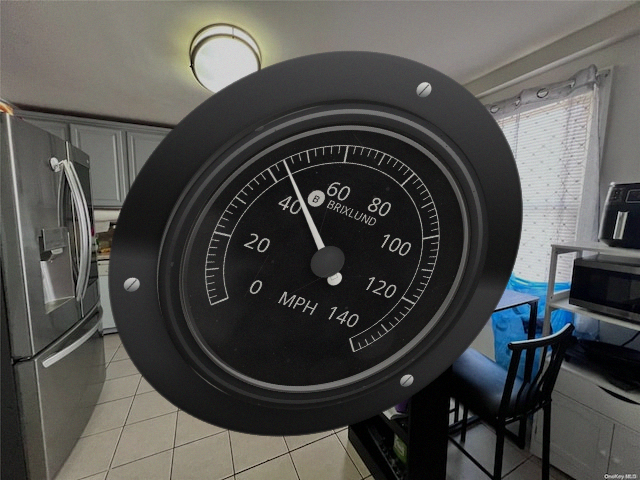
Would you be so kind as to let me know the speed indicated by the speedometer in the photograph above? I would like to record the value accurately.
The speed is 44 mph
